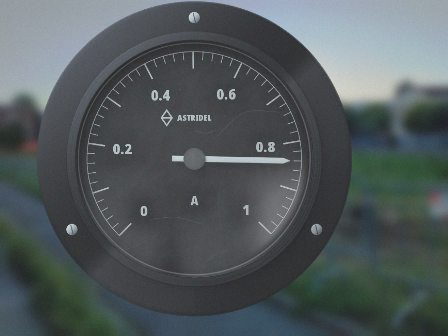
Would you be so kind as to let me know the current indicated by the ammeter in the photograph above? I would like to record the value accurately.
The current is 0.84 A
